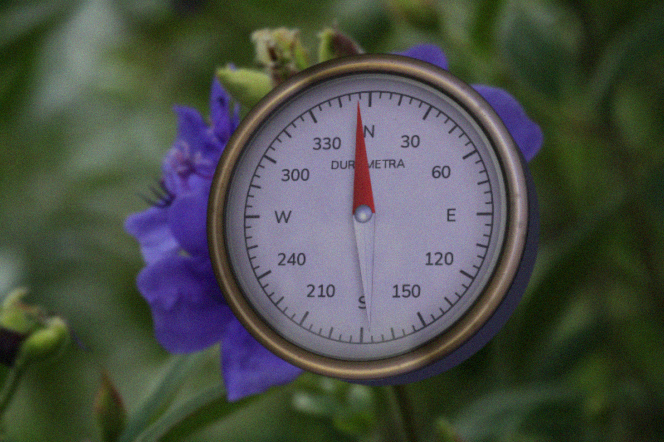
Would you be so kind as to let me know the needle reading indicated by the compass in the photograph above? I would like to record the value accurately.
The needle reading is 355 °
